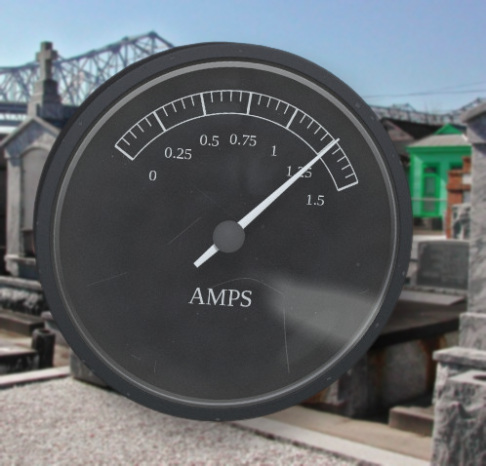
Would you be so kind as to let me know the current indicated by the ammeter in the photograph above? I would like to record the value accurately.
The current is 1.25 A
